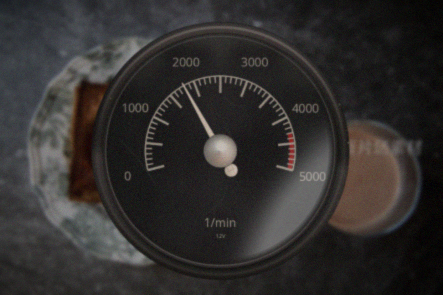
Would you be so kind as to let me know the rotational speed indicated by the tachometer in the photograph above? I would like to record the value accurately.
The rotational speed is 1800 rpm
